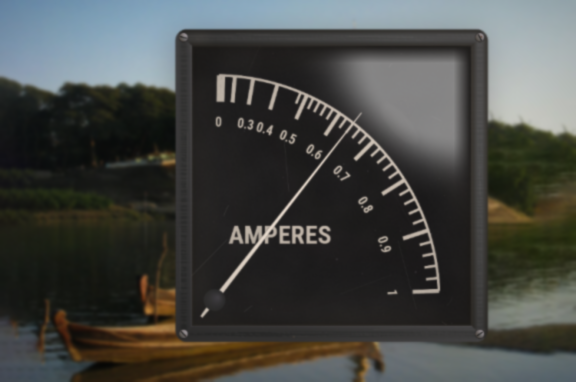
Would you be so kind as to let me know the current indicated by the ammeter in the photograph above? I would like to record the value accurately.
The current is 0.64 A
